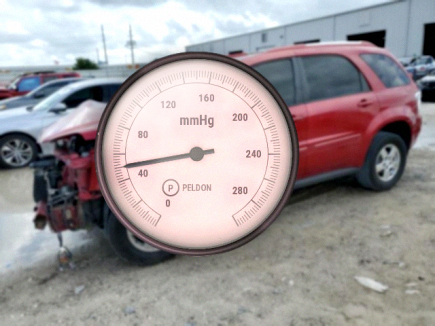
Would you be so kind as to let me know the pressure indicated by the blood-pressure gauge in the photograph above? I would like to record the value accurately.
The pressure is 50 mmHg
